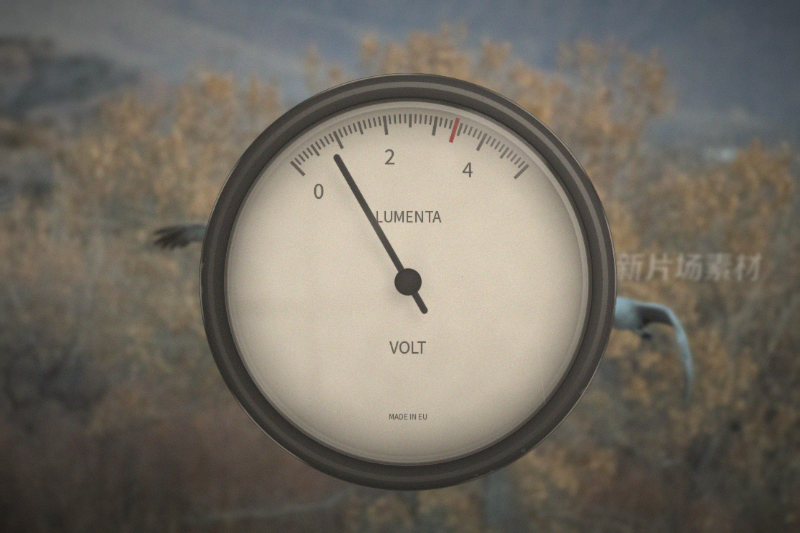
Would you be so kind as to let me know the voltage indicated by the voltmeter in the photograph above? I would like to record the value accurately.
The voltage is 0.8 V
